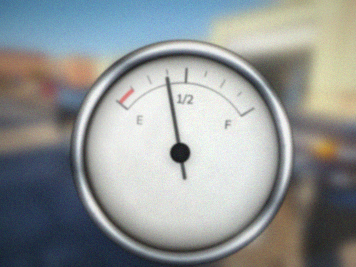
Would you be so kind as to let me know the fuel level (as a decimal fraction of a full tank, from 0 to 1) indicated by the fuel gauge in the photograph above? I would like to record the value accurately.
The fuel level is 0.375
